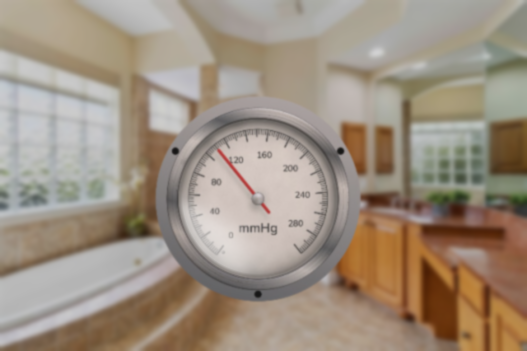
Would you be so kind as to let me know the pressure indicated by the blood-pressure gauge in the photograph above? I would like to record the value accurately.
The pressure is 110 mmHg
